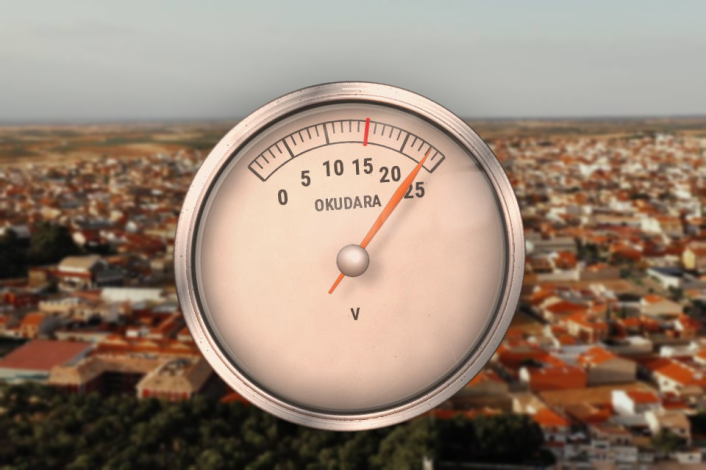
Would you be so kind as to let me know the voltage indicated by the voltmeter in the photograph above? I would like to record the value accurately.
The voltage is 23 V
